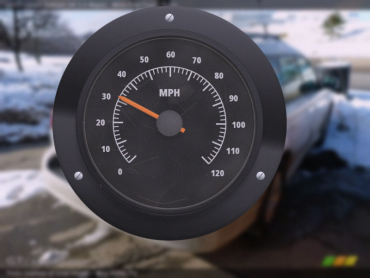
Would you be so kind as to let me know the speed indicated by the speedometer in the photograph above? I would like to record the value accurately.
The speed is 32 mph
